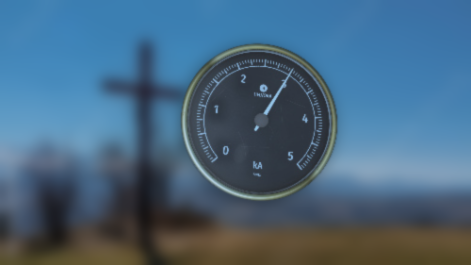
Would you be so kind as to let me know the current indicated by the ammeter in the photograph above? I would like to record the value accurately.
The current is 3 kA
